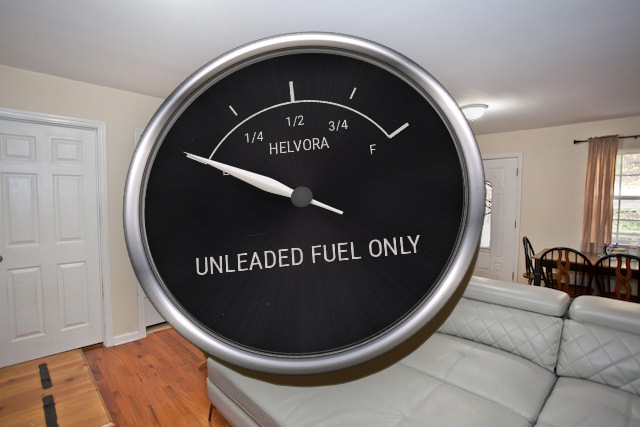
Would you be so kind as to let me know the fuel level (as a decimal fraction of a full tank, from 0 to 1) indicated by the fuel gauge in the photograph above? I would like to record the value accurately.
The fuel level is 0
